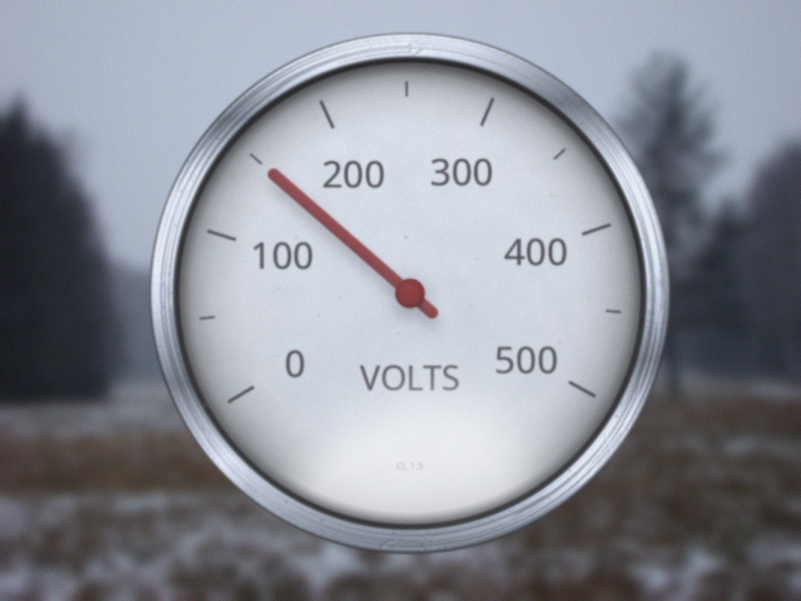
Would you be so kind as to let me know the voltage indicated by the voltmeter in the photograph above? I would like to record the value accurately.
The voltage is 150 V
